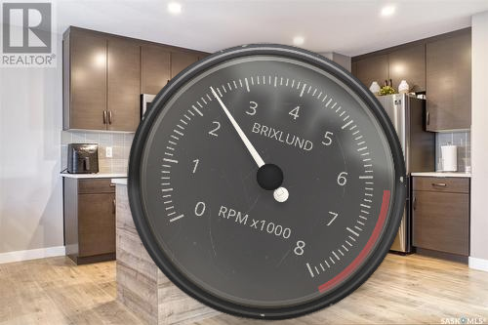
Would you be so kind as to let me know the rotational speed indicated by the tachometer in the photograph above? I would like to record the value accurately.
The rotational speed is 2400 rpm
